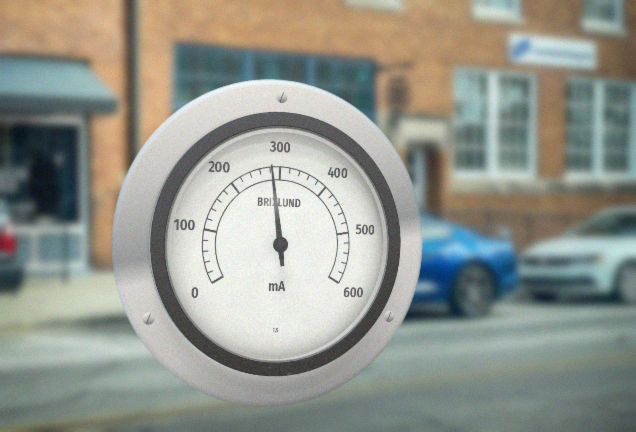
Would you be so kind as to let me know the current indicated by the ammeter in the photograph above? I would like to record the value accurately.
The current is 280 mA
